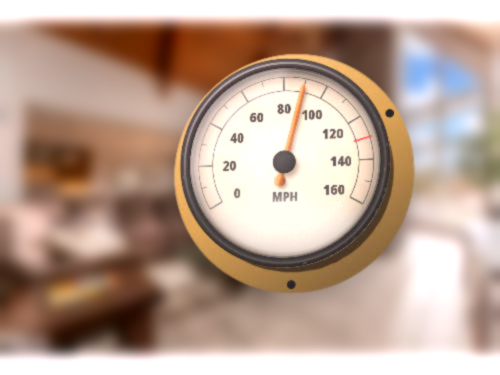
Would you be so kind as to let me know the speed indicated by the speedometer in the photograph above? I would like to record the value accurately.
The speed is 90 mph
